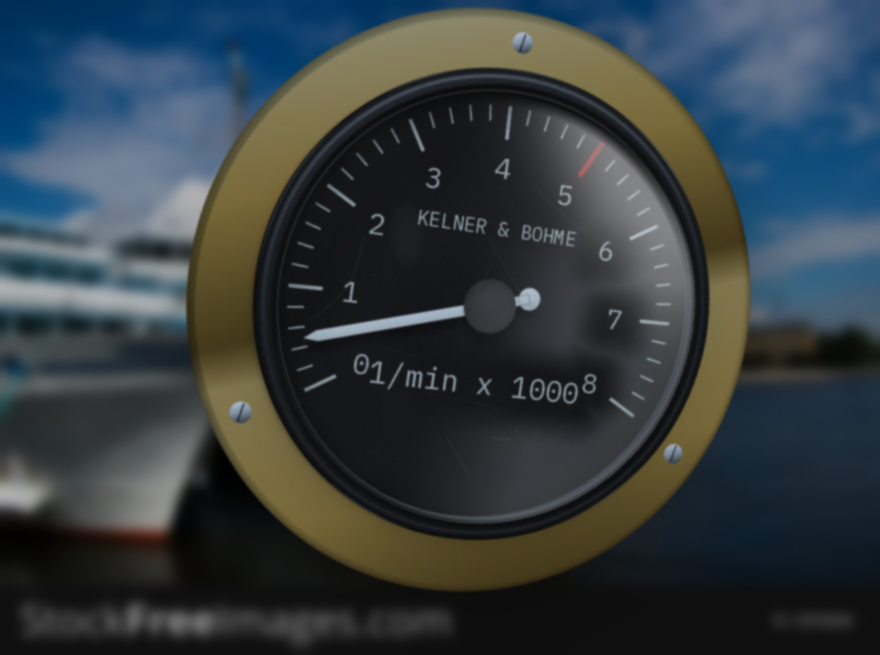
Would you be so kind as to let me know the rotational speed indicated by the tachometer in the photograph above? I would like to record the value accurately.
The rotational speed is 500 rpm
